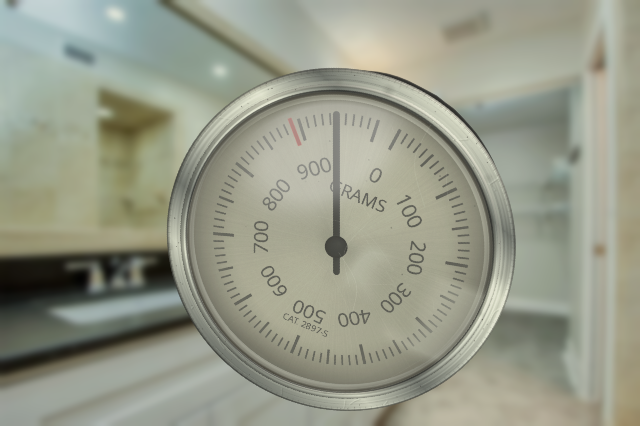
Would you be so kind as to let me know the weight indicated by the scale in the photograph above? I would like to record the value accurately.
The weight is 950 g
